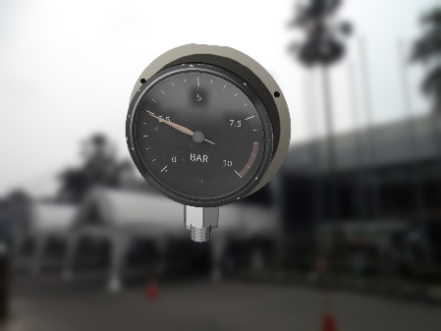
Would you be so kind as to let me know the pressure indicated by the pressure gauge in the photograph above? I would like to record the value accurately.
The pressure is 2.5 bar
